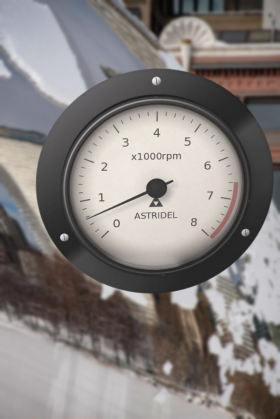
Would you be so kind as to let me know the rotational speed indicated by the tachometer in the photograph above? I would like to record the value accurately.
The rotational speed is 600 rpm
